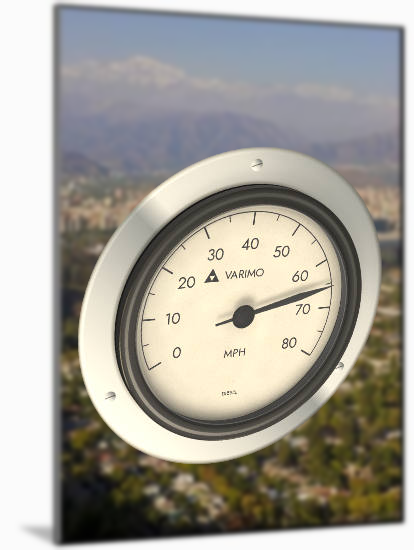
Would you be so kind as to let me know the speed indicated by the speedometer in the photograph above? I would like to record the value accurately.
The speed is 65 mph
